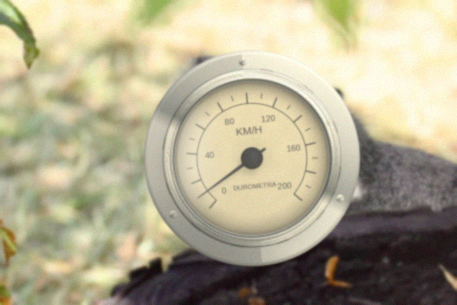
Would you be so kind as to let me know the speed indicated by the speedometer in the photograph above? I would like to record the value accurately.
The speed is 10 km/h
